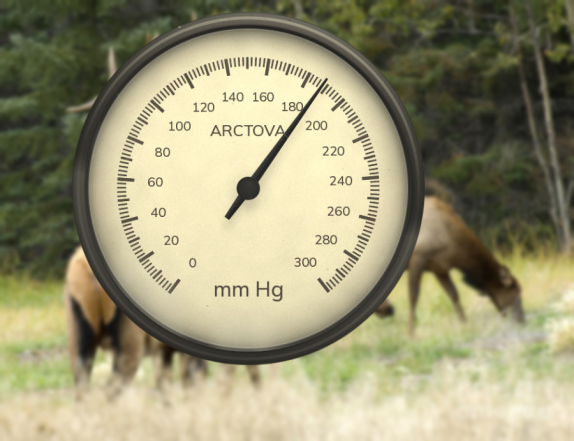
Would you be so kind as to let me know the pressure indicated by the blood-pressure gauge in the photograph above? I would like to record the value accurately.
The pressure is 188 mmHg
